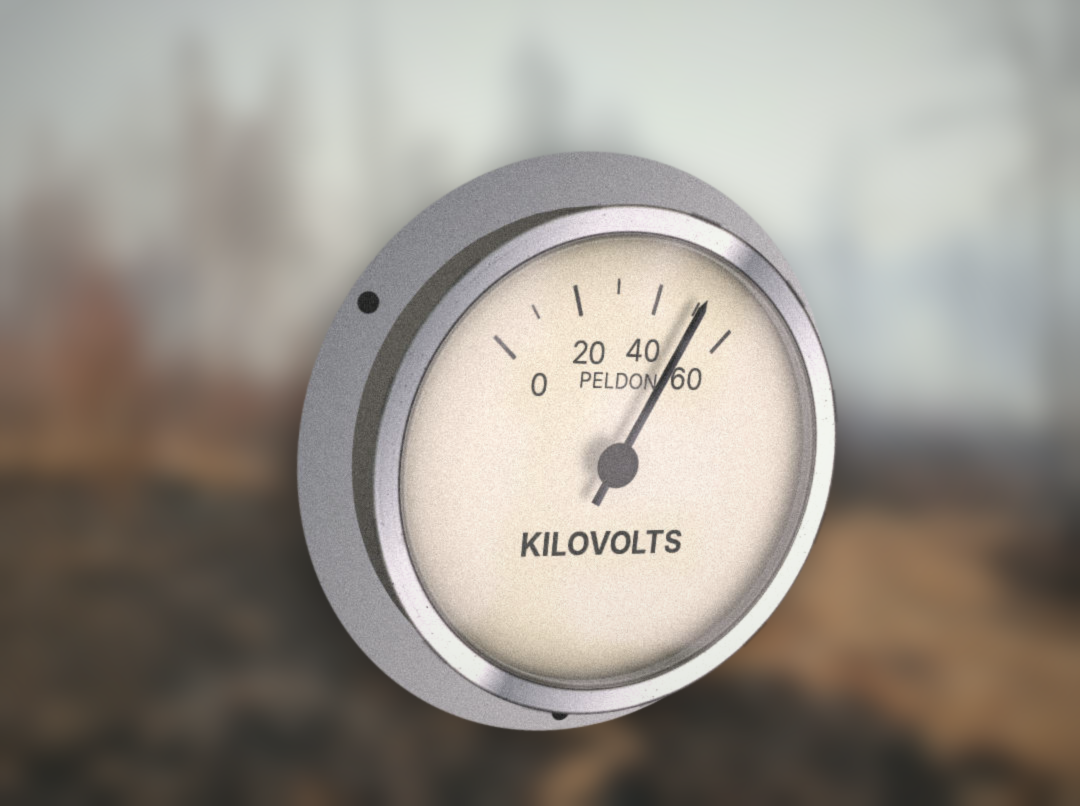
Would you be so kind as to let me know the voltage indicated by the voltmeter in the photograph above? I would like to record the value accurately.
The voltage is 50 kV
